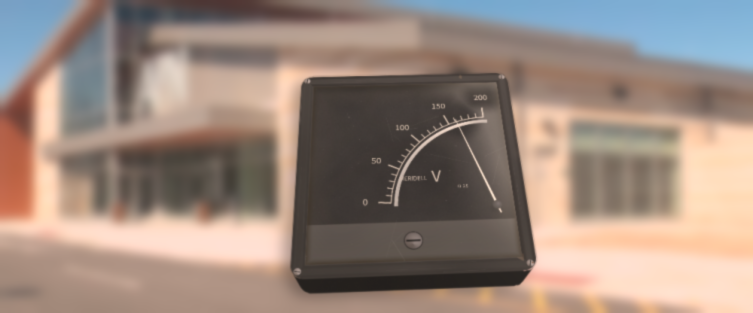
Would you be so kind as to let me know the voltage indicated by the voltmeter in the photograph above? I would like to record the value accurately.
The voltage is 160 V
